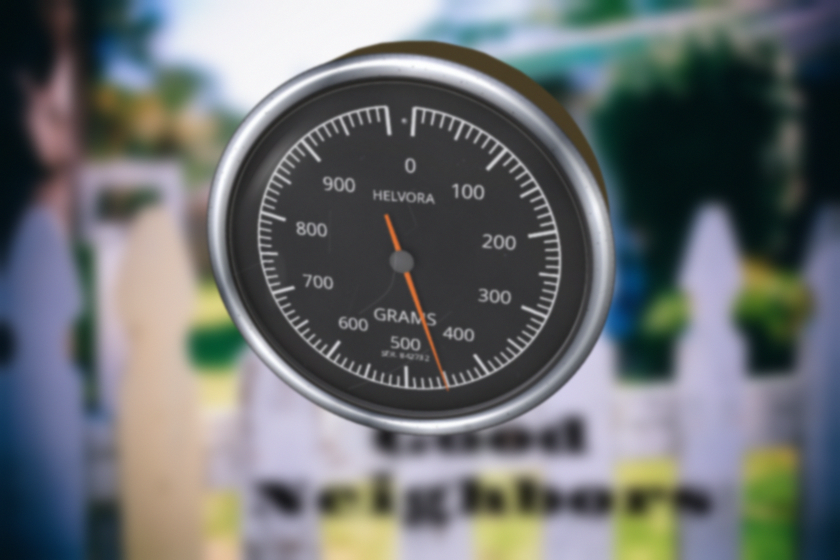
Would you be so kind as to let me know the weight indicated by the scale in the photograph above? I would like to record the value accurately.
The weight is 450 g
